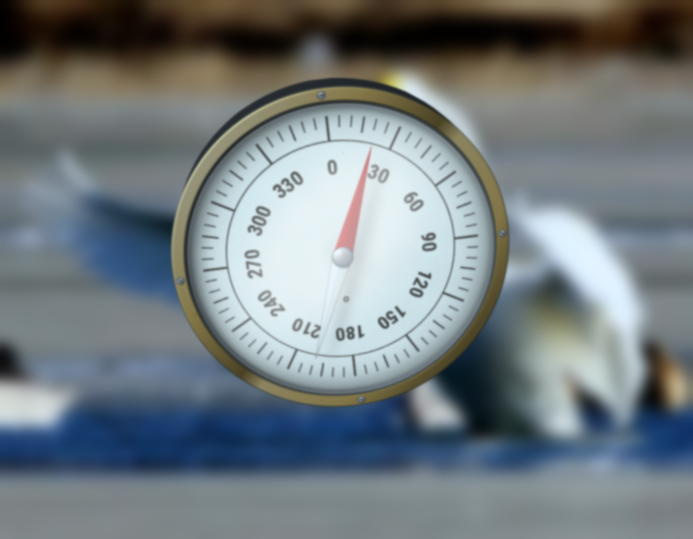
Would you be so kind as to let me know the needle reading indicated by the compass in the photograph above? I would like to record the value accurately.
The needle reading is 20 °
